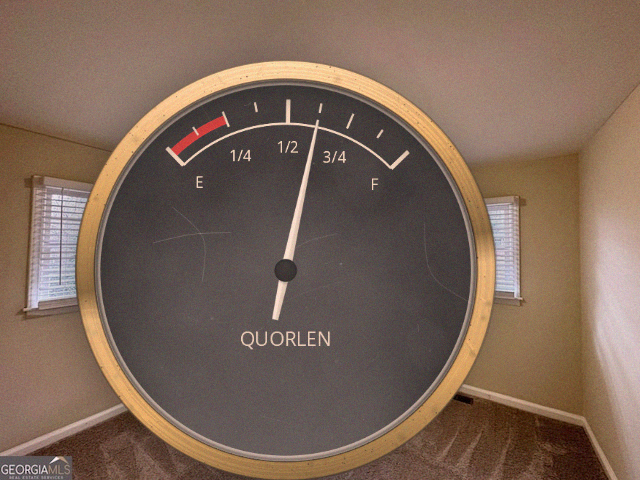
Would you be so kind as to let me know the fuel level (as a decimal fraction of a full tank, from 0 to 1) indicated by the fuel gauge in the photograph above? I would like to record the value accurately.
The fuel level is 0.625
